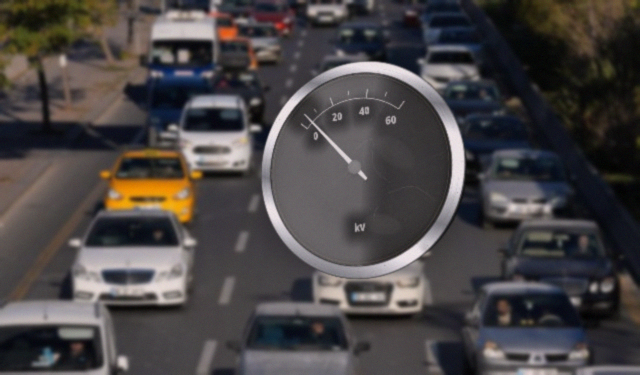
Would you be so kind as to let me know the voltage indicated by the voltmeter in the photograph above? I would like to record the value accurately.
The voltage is 5 kV
